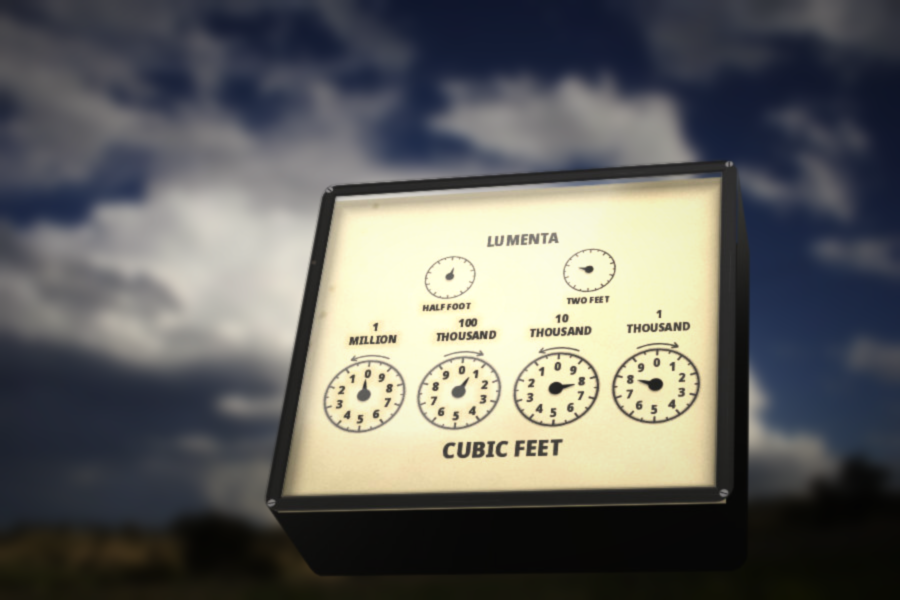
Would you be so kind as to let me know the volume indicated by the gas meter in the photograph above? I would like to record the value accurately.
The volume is 7800 ft³
